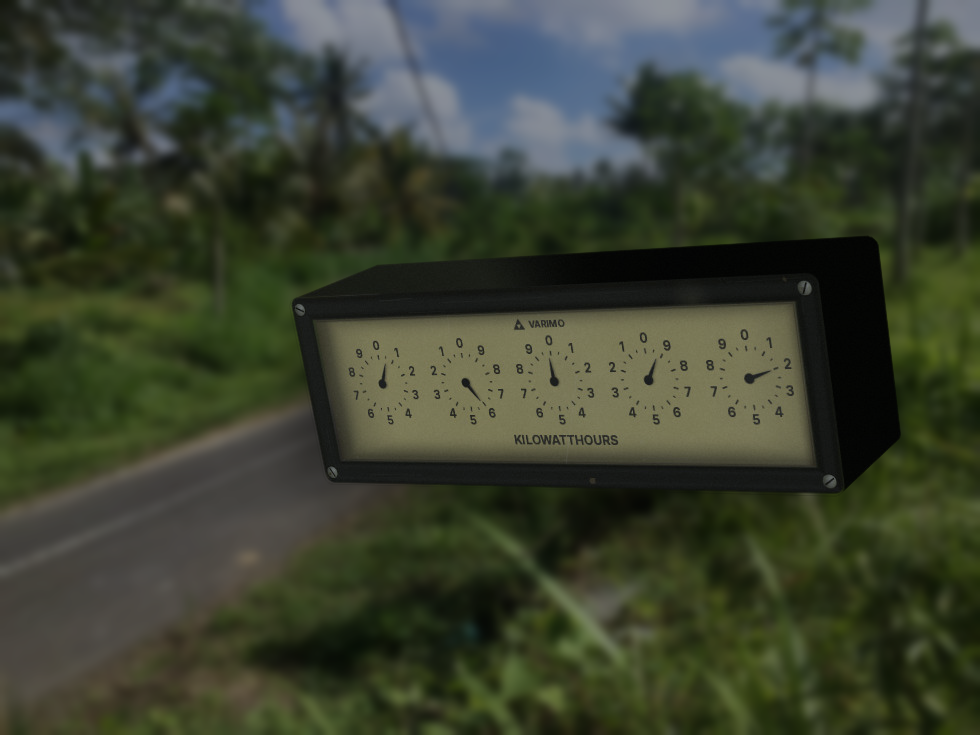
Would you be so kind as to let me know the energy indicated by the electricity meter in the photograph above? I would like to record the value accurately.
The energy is 5992 kWh
